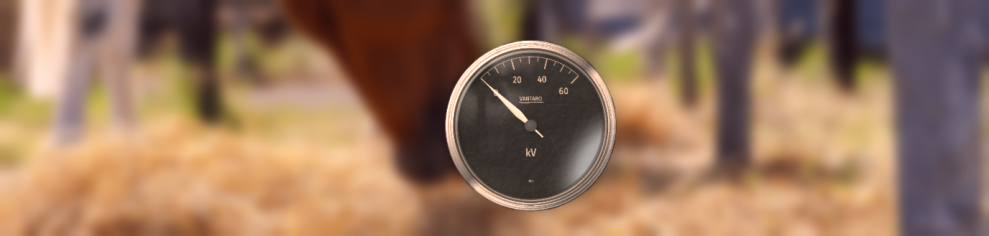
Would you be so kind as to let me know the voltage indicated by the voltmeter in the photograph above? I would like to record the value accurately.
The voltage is 0 kV
